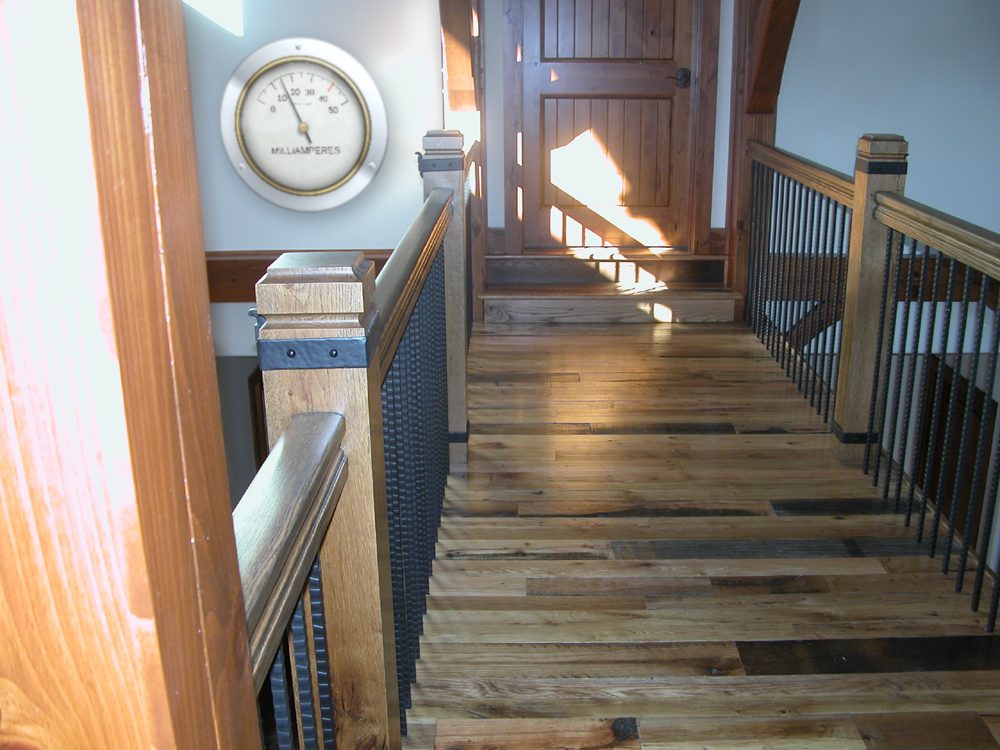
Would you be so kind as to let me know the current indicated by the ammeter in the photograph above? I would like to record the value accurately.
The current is 15 mA
